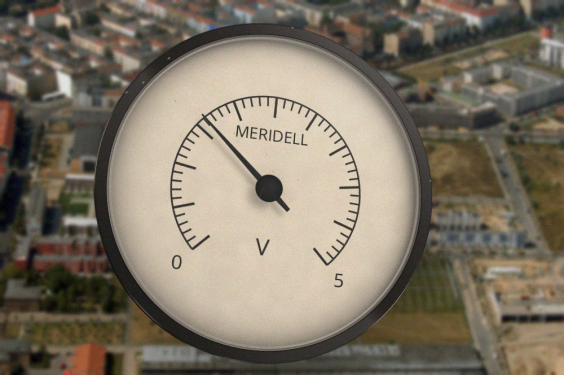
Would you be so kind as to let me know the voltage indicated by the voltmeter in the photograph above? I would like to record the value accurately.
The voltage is 1.6 V
